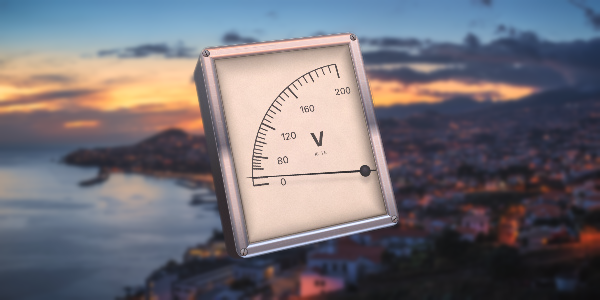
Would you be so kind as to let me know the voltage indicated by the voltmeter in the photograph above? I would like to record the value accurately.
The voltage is 40 V
